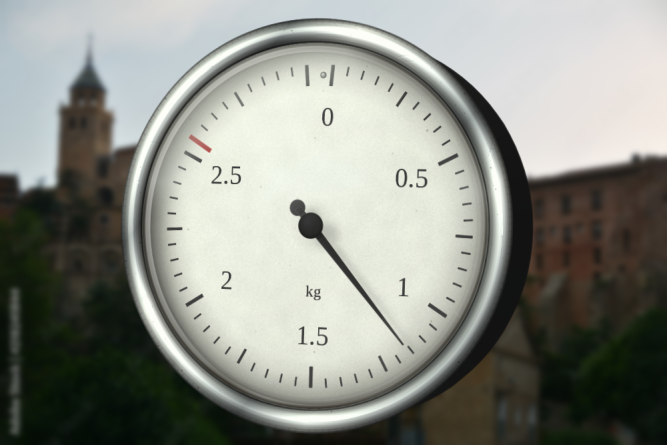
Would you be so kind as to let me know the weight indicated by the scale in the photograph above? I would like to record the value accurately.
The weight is 1.15 kg
